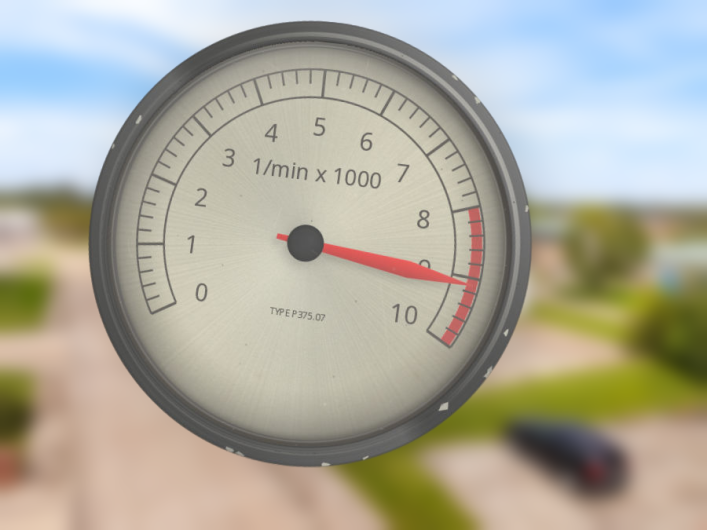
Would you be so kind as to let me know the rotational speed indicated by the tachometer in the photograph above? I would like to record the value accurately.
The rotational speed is 9100 rpm
